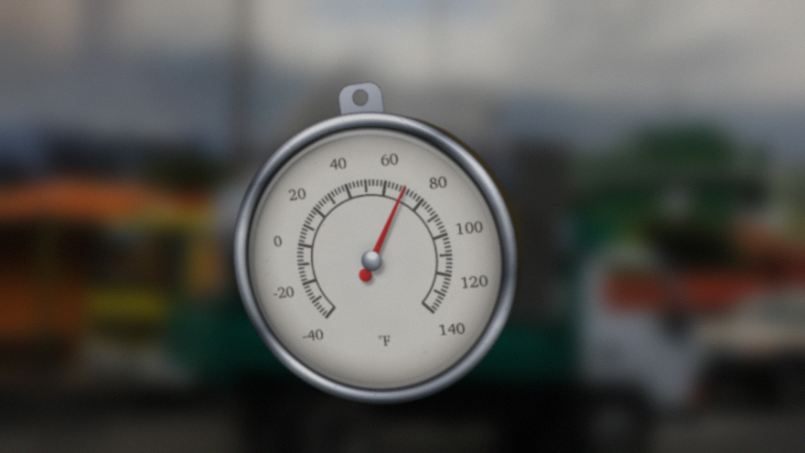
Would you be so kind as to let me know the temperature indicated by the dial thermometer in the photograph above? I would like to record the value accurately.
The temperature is 70 °F
